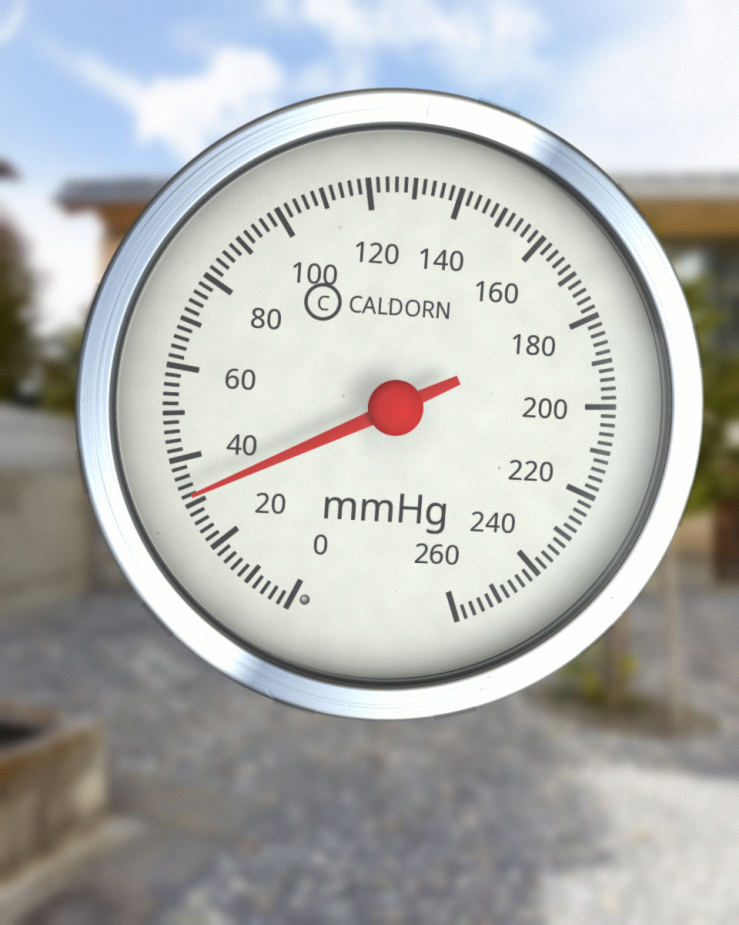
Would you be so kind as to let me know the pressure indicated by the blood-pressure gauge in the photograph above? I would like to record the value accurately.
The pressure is 32 mmHg
